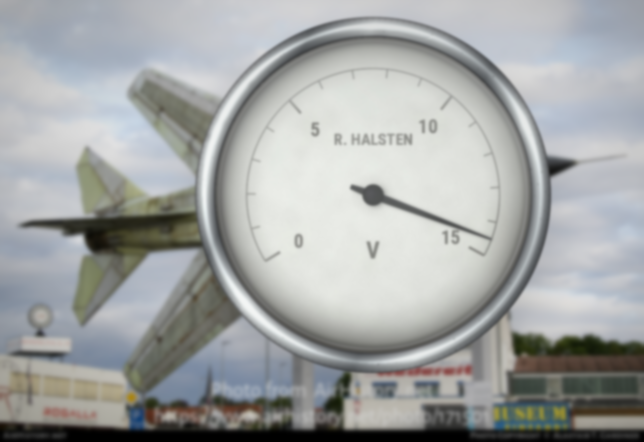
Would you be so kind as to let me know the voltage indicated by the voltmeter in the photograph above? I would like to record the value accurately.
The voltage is 14.5 V
